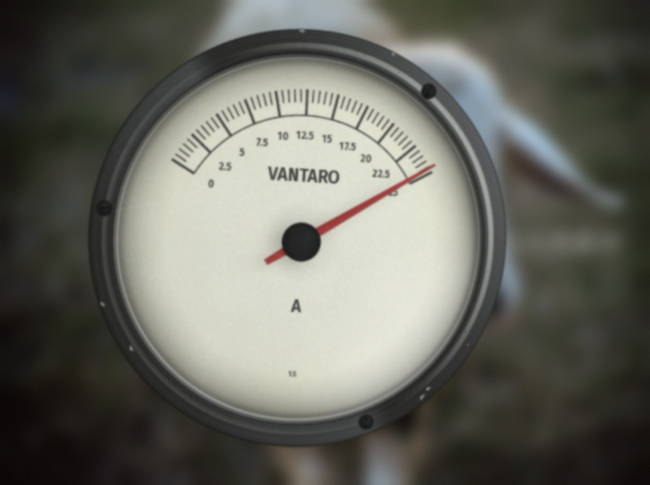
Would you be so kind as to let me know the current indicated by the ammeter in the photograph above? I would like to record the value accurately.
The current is 24.5 A
